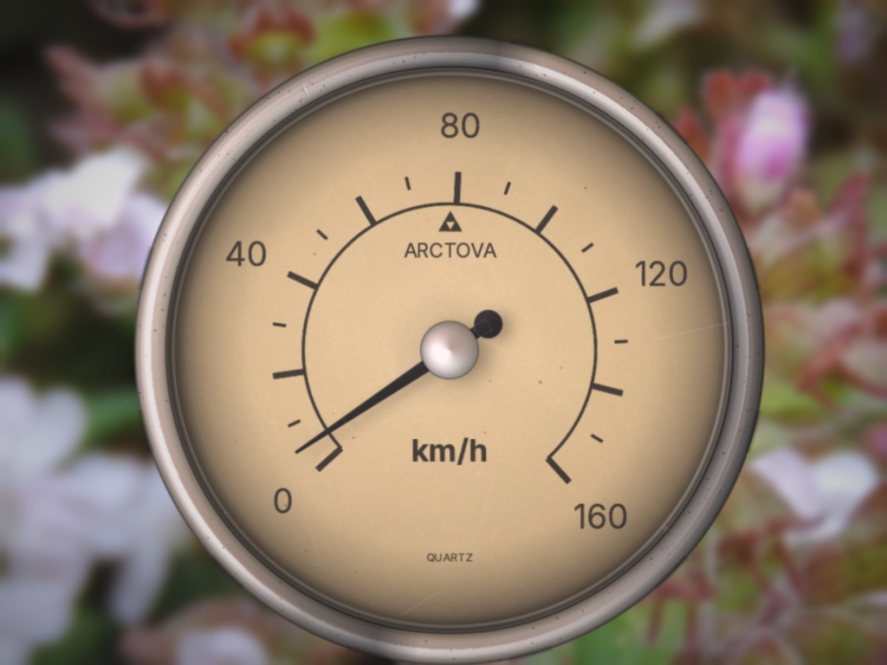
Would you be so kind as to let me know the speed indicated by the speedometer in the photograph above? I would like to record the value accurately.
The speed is 5 km/h
